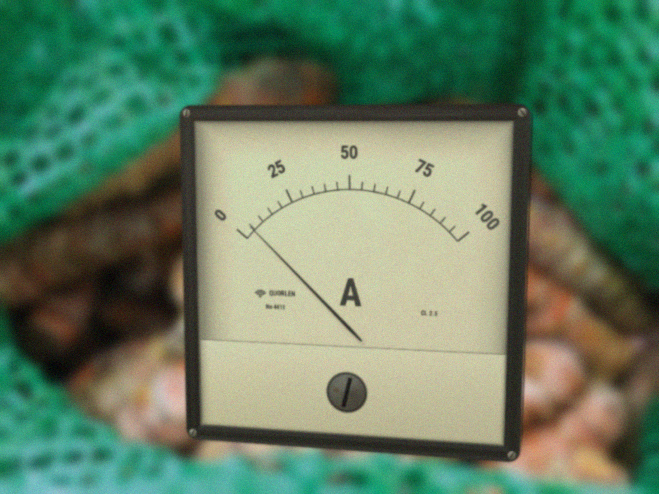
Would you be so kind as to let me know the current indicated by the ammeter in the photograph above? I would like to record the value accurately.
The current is 5 A
